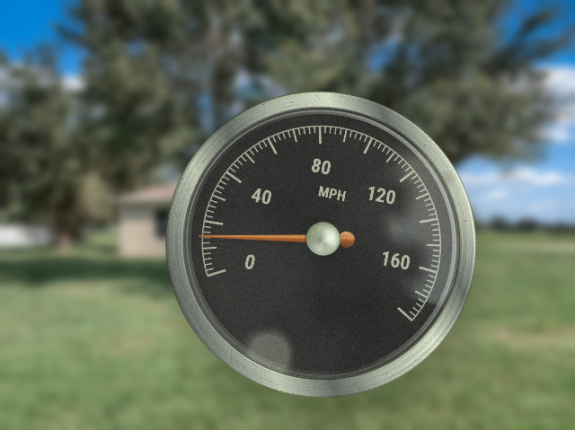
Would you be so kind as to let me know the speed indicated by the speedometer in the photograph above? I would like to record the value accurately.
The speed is 14 mph
